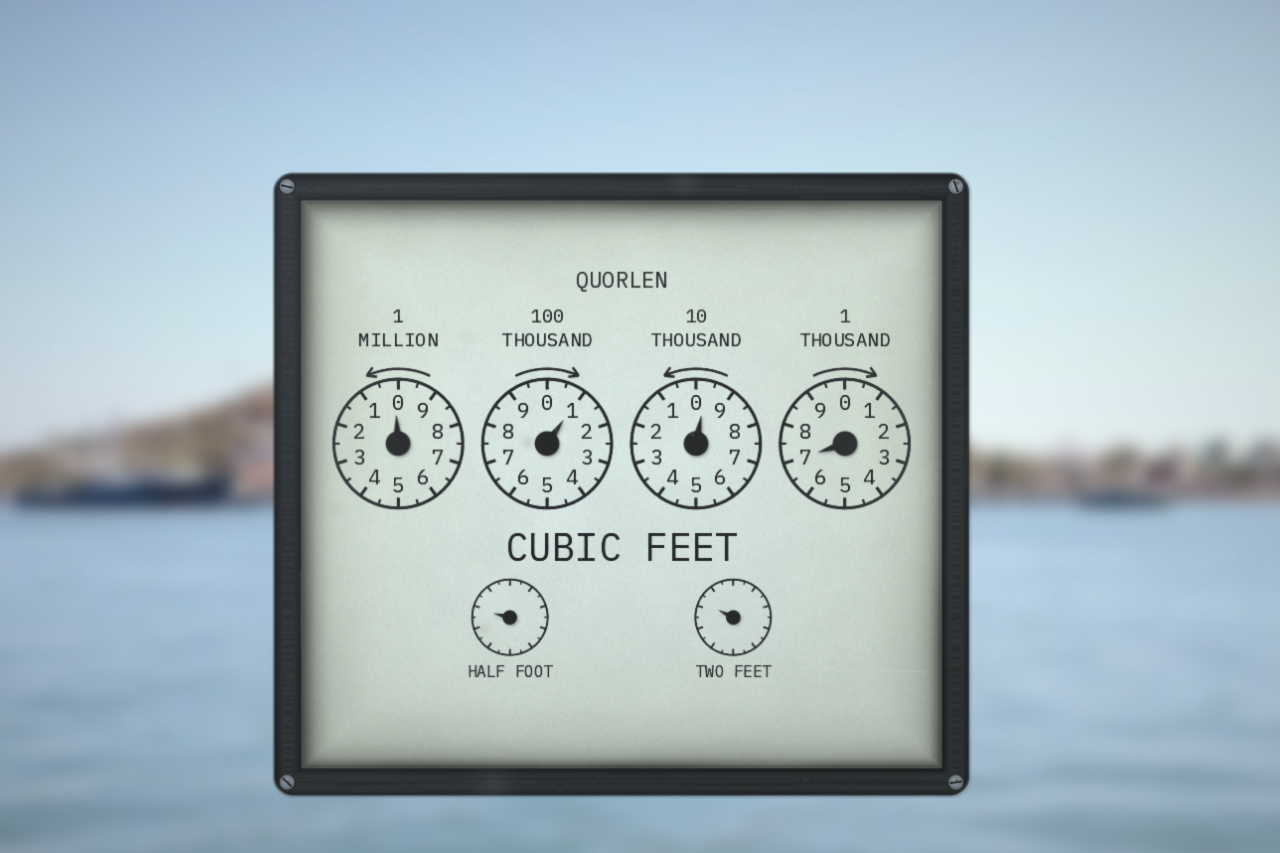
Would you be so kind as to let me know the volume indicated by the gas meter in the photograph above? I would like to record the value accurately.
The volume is 9700 ft³
